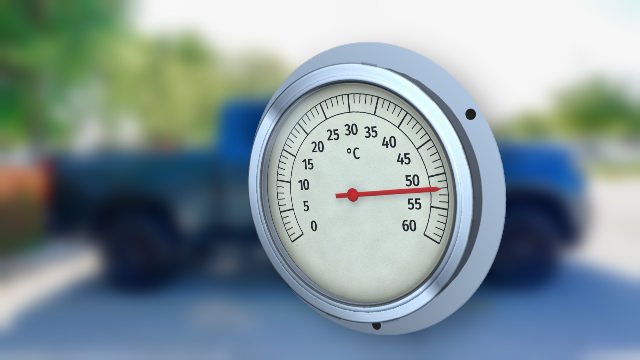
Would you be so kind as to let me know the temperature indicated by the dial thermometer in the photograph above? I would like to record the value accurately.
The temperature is 52 °C
